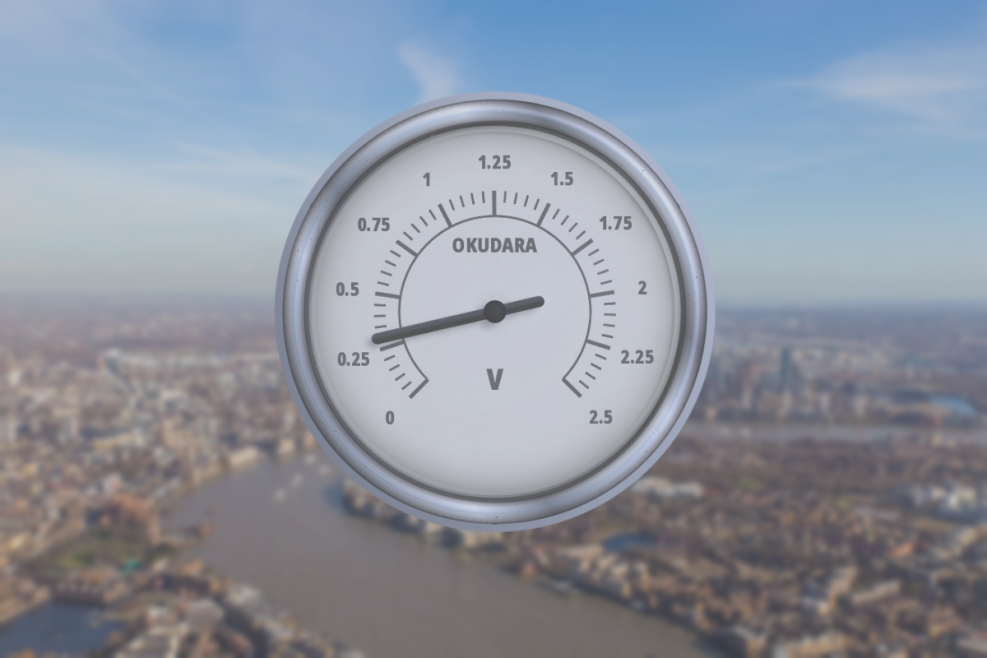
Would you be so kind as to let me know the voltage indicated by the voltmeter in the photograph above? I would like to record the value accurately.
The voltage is 0.3 V
